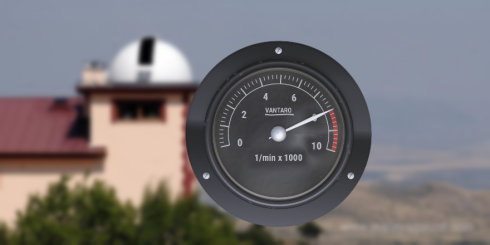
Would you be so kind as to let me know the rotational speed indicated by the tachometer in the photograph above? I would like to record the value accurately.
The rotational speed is 8000 rpm
